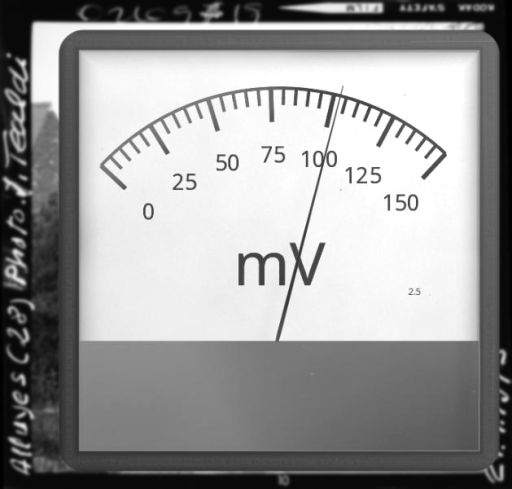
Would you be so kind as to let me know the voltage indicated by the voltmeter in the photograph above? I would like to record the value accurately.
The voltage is 102.5 mV
